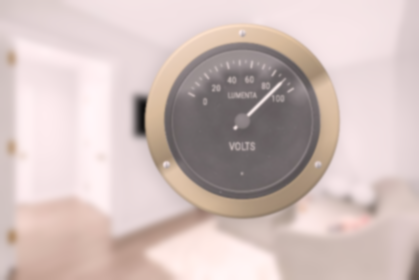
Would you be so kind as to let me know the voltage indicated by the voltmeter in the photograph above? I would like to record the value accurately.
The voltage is 90 V
